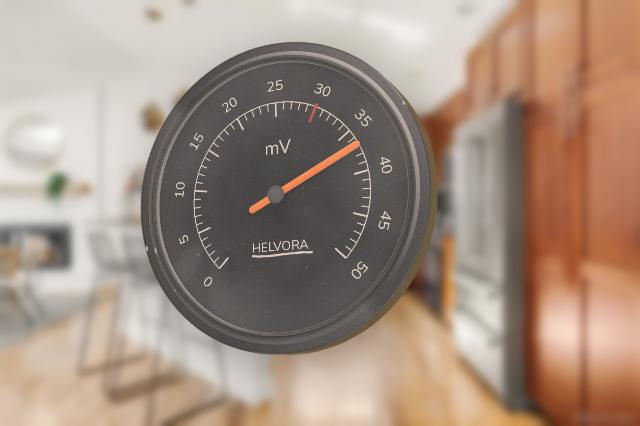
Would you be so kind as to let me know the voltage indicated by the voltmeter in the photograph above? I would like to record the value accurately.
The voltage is 37 mV
